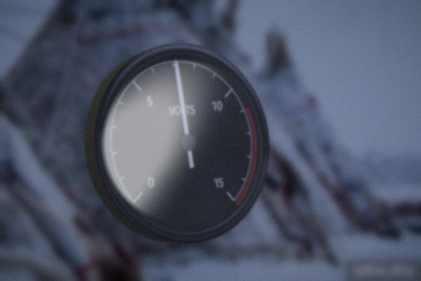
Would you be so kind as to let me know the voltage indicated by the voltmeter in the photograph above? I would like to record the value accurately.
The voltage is 7 V
